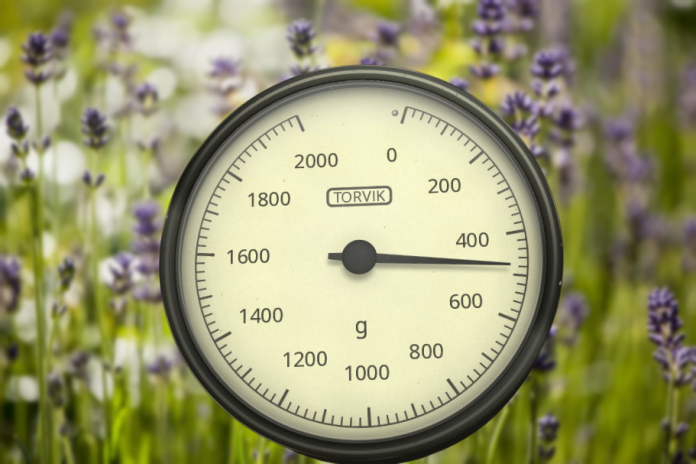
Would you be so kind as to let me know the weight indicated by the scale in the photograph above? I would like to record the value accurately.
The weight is 480 g
